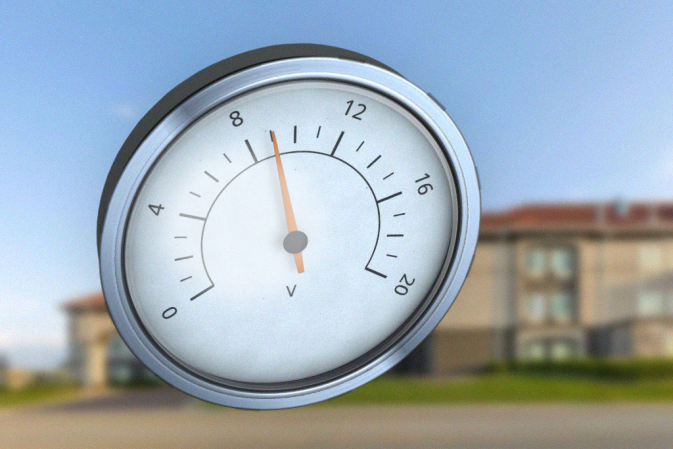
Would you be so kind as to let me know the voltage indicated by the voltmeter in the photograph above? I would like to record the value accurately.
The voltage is 9 V
